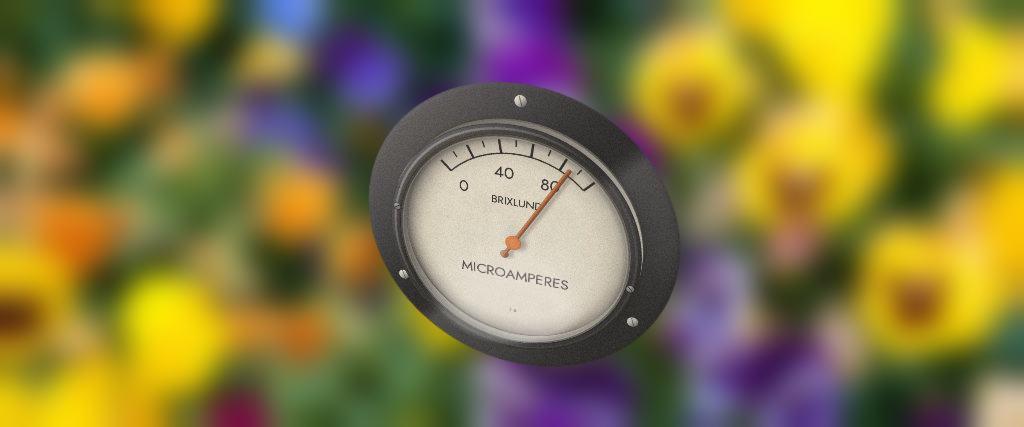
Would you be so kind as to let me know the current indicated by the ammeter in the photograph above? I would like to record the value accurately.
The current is 85 µA
